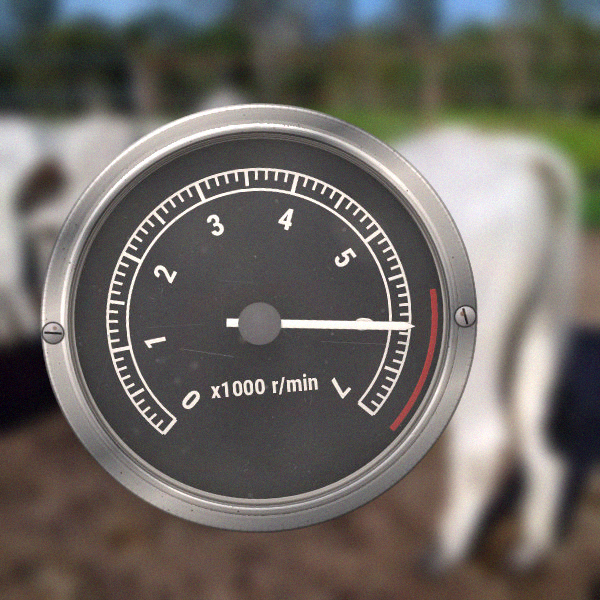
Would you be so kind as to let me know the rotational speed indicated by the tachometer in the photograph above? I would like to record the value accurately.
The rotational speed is 6000 rpm
